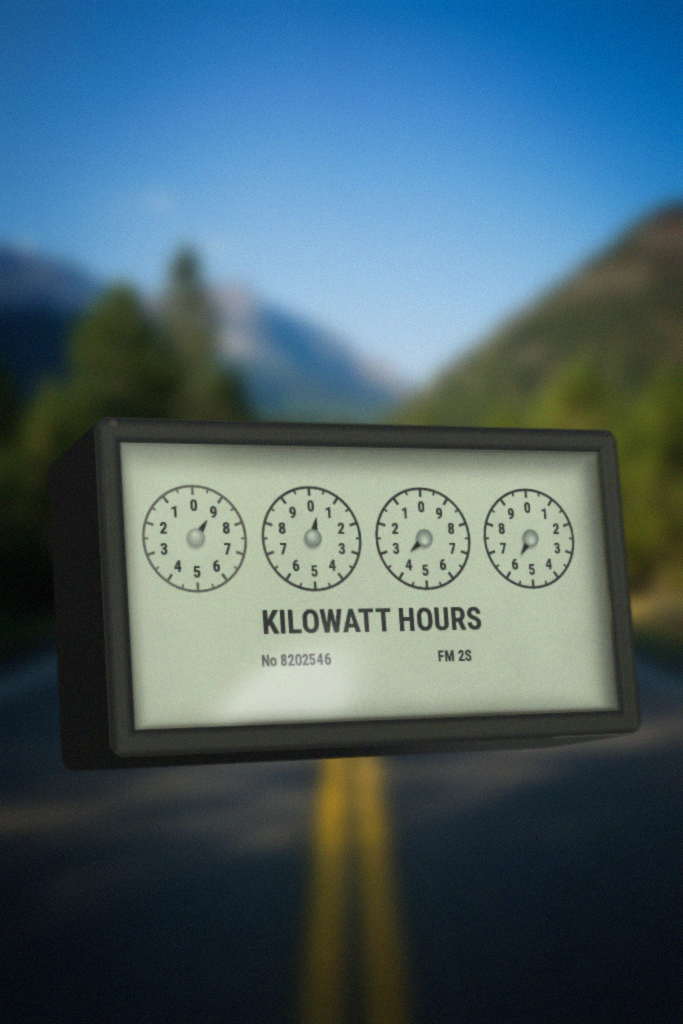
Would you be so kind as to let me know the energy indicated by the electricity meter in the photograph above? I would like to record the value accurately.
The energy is 9036 kWh
